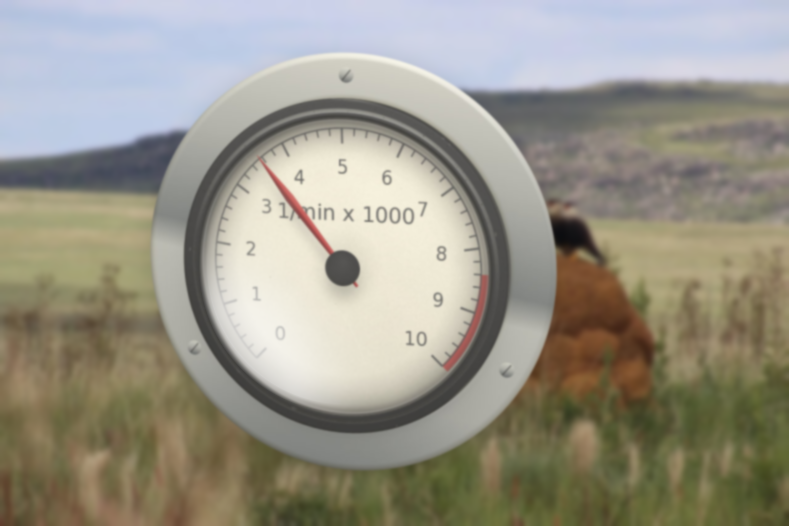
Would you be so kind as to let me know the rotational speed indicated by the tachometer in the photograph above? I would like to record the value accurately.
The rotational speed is 3600 rpm
